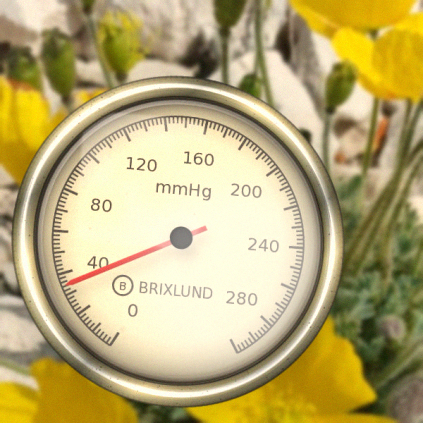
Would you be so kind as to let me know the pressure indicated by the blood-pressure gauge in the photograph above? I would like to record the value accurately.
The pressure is 34 mmHg
